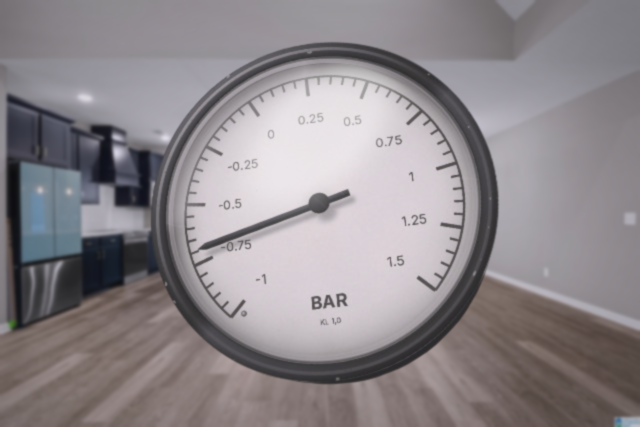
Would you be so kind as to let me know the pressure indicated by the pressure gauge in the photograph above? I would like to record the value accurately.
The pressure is -0.7 bar
